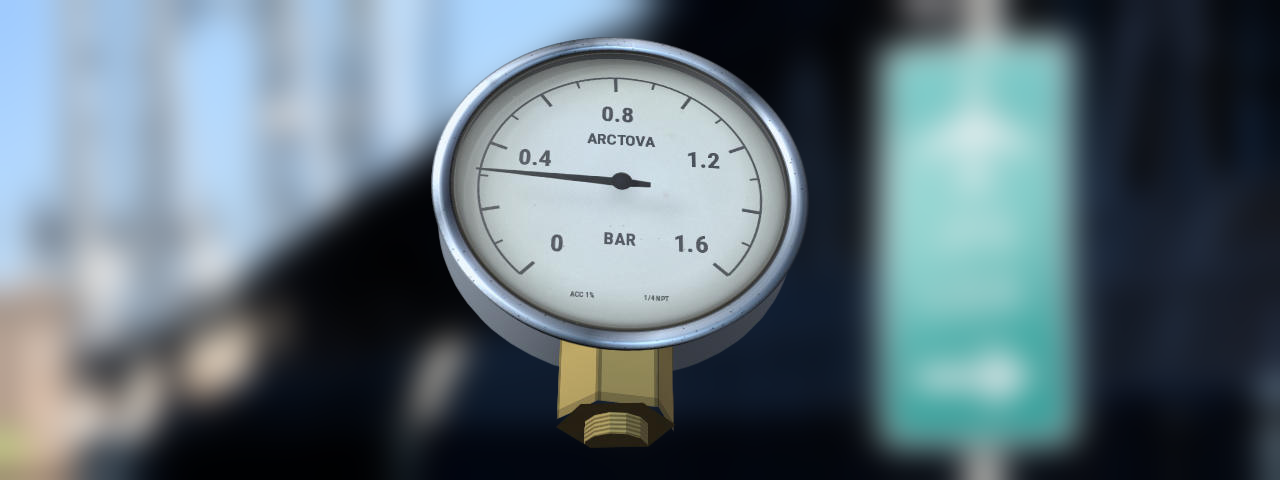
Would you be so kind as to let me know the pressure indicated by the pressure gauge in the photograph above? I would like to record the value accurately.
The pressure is 0.3 bar
